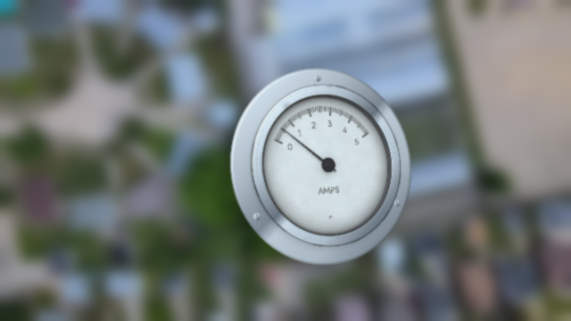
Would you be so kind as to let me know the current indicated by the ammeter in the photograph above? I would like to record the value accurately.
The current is 0.5 A
